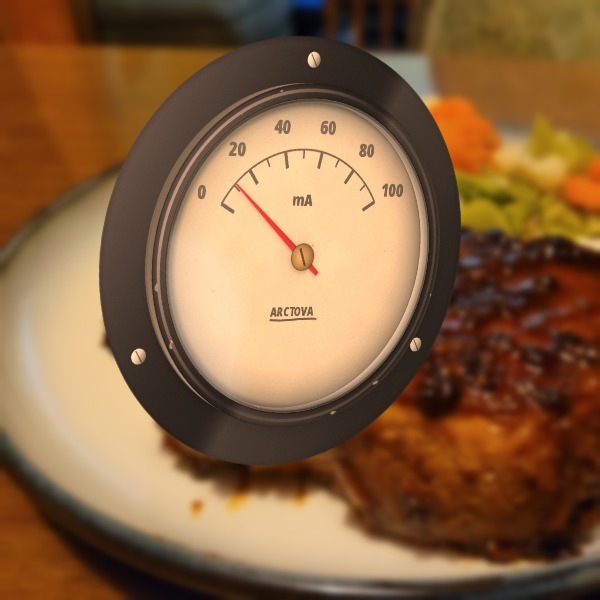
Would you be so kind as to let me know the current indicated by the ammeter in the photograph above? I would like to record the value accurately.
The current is 10 mA
